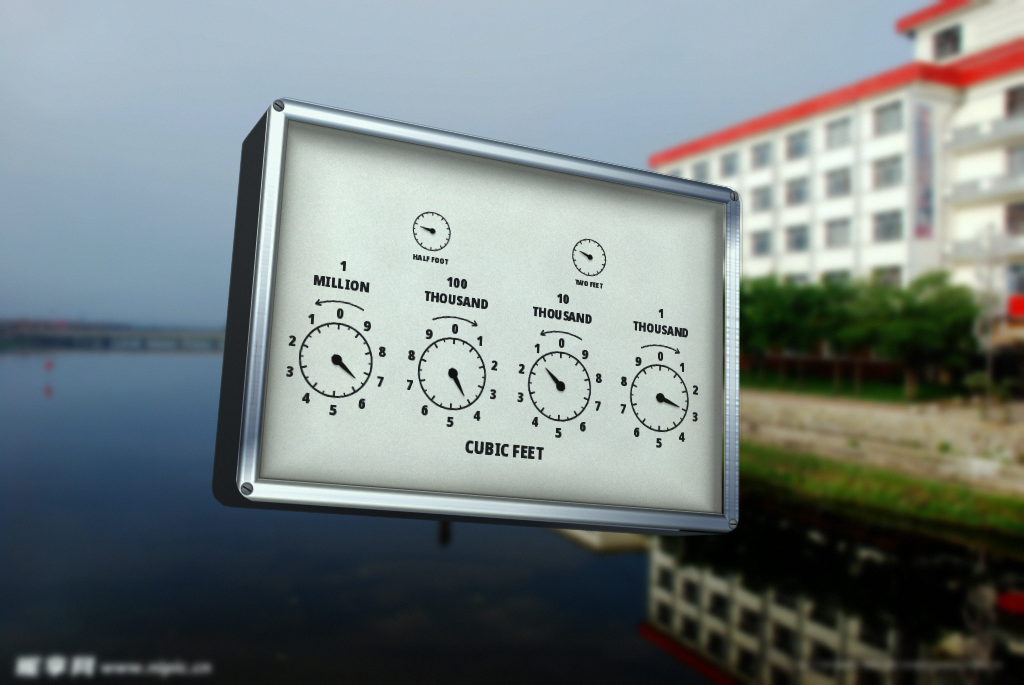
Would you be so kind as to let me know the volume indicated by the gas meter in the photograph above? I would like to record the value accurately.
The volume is 641300 ft³
